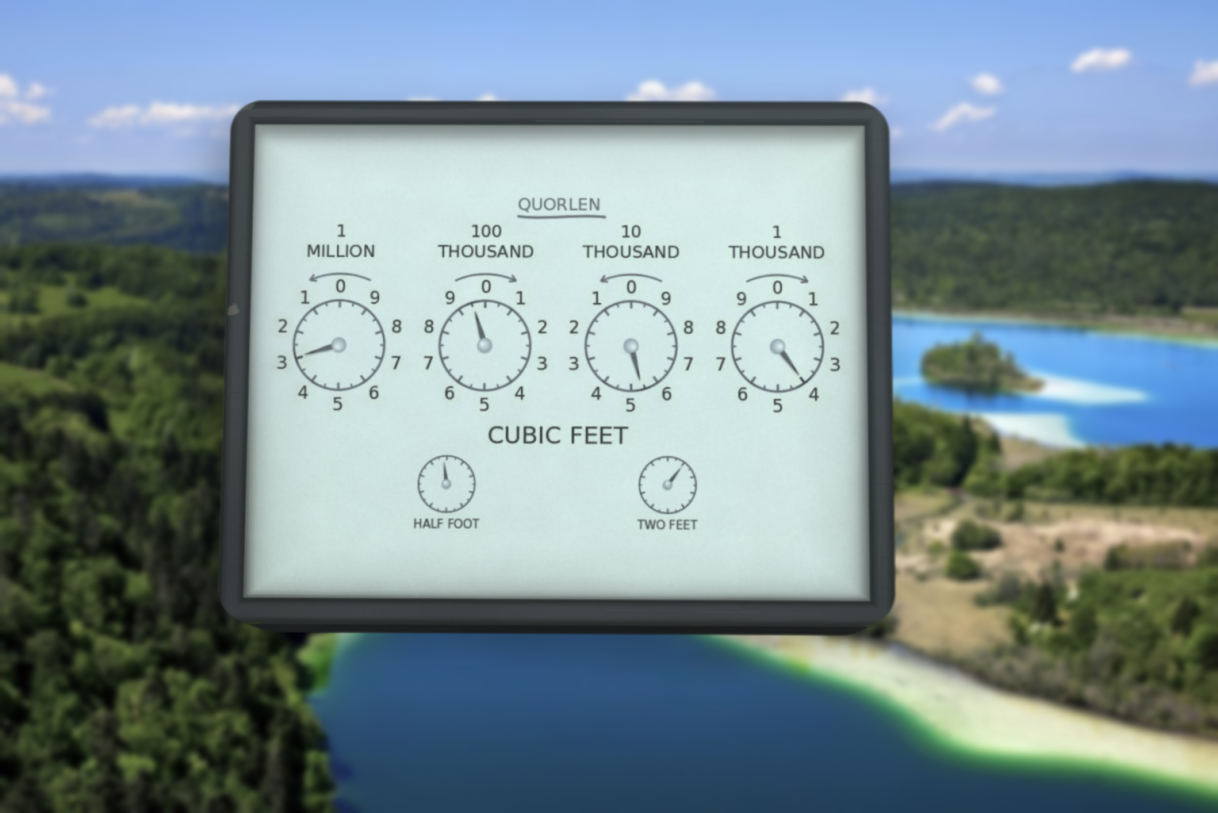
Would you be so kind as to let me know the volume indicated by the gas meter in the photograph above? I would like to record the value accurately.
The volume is 295400 ft³
